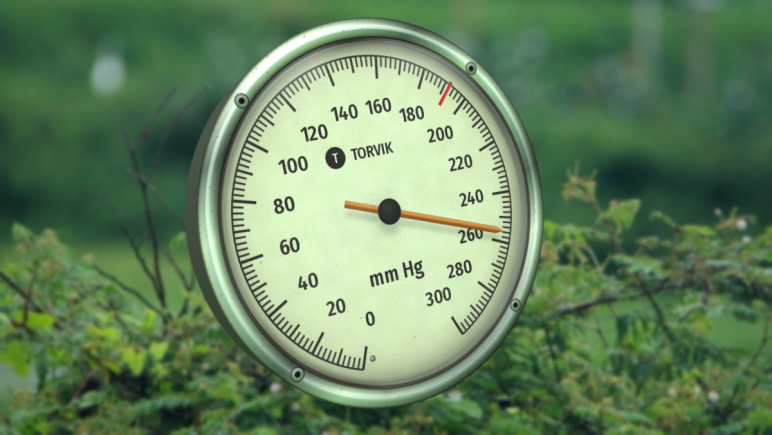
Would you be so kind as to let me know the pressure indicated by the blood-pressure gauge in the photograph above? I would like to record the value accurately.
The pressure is 256 mmHg
